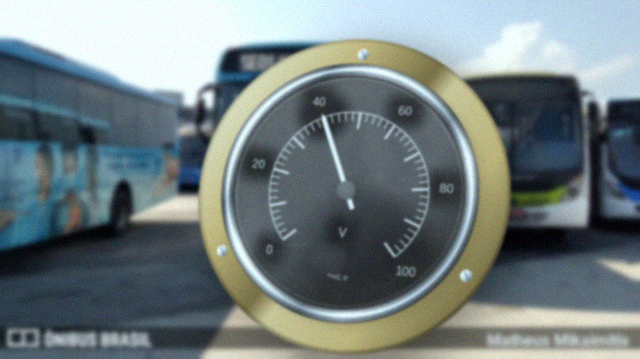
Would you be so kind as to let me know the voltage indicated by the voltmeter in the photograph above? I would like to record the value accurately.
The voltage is 40 V
